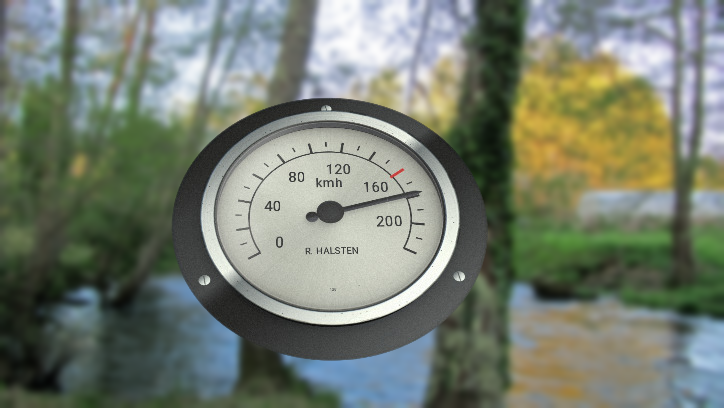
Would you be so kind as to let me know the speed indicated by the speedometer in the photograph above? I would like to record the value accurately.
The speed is 180 km/h
